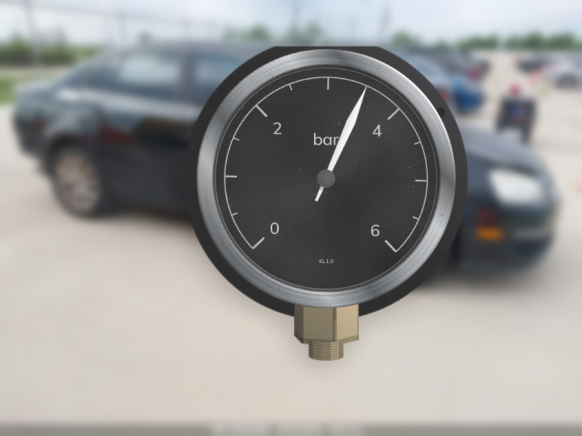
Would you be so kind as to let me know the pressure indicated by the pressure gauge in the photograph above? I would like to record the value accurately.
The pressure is 3.5 bar
